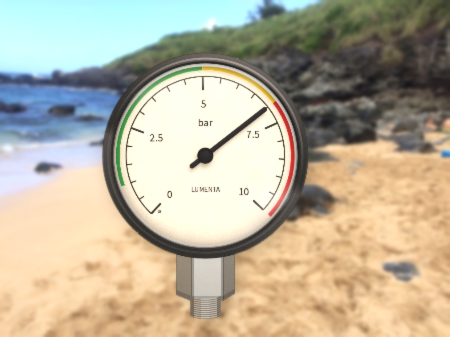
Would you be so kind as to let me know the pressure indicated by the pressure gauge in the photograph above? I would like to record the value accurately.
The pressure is 7 bar
